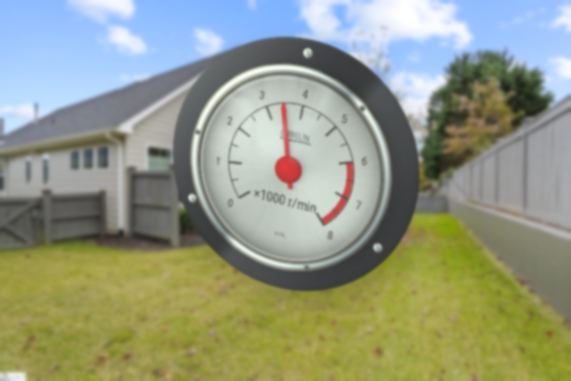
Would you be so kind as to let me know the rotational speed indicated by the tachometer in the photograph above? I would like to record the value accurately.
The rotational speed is 3500 rpm
